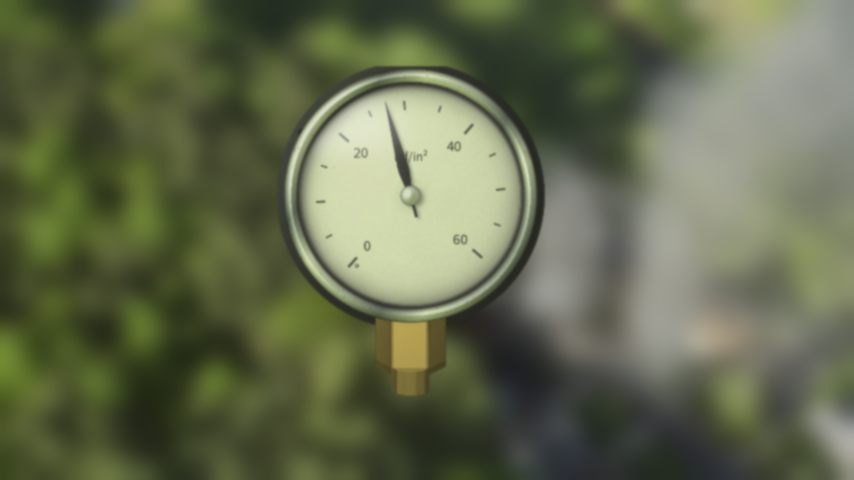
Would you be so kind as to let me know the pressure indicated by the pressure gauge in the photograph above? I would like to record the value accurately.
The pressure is 27.5 psi
